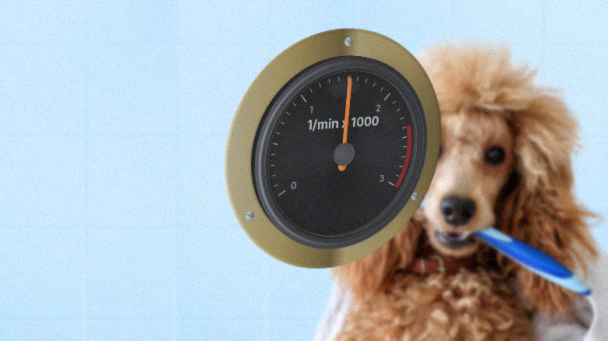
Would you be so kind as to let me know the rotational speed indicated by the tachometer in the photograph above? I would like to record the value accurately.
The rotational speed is 1500 rpm
